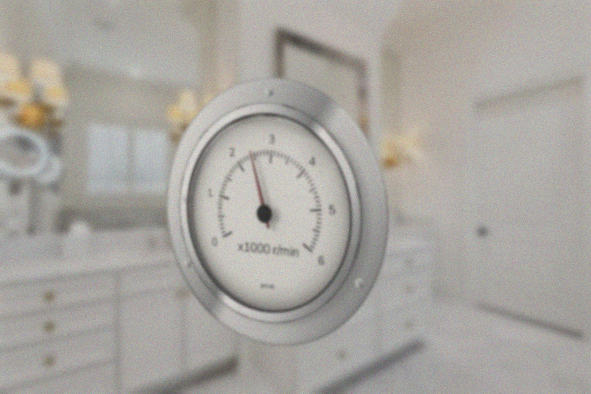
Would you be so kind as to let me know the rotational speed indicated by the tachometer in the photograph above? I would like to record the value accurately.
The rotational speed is 2500 rpm
